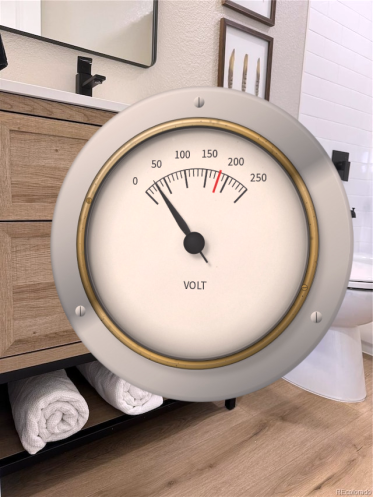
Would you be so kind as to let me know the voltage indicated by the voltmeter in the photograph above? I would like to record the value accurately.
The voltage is 30 V
